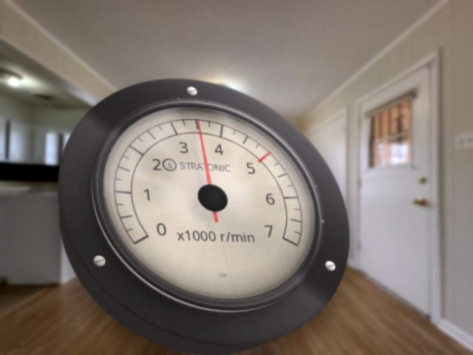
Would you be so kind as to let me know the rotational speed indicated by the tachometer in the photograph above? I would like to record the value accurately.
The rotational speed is 3500 rpm
